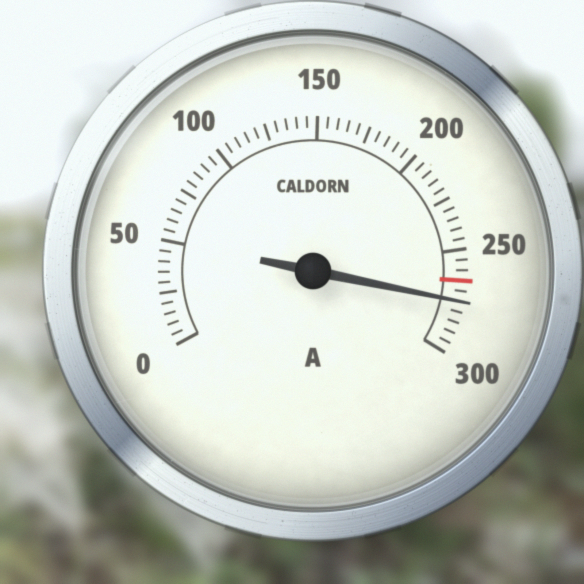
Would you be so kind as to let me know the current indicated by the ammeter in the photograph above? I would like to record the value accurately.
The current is 275 A
